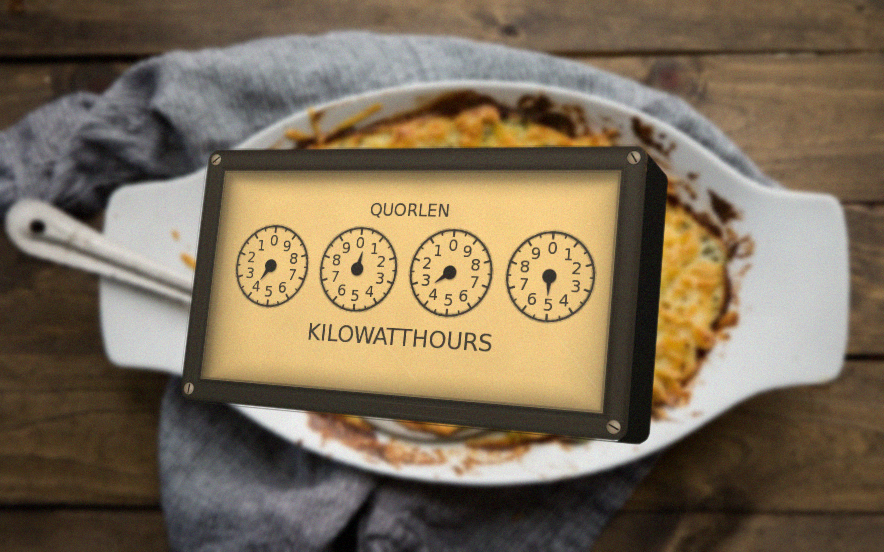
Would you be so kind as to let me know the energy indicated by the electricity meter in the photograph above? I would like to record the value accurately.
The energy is 4035 kWh
